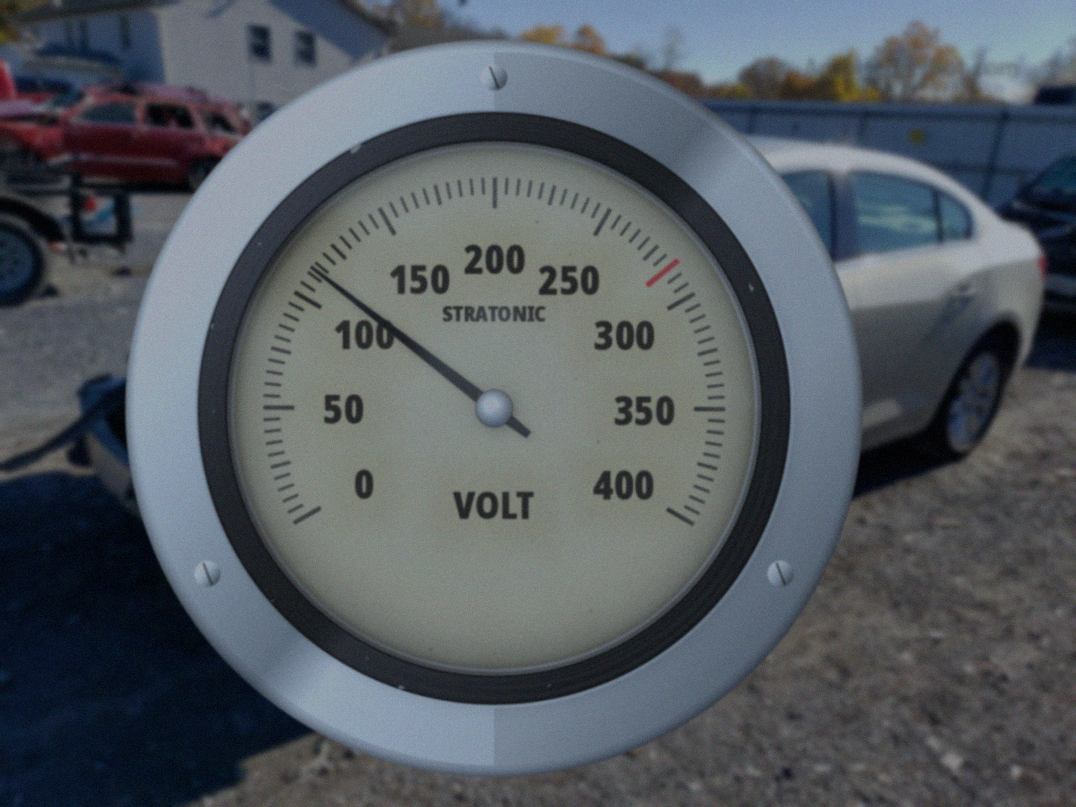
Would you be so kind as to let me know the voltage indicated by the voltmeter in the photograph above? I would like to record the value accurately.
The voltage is 112.5 V
